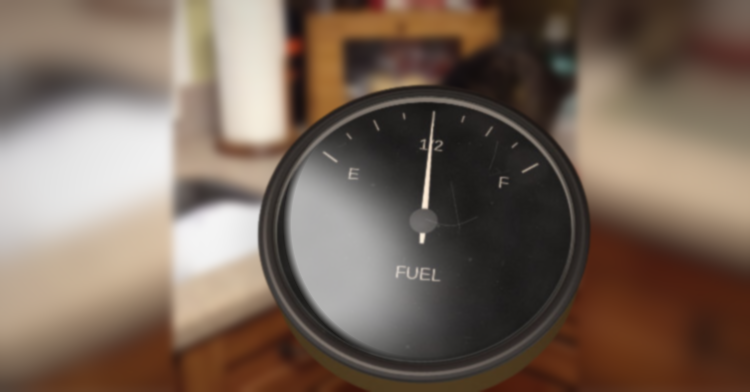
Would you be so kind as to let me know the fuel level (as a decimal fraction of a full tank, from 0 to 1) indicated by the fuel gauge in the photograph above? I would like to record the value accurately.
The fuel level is 0.5
